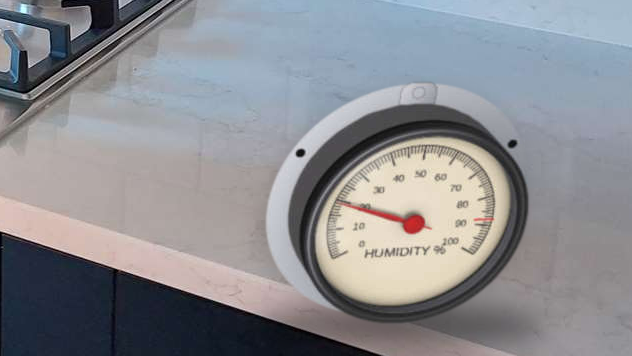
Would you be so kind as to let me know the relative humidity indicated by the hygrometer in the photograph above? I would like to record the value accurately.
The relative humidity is 20 %
